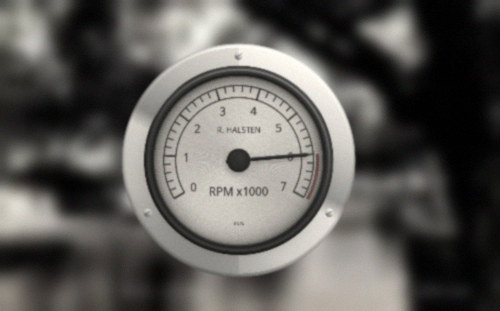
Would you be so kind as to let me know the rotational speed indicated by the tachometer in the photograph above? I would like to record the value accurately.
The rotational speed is 6000 rpm
